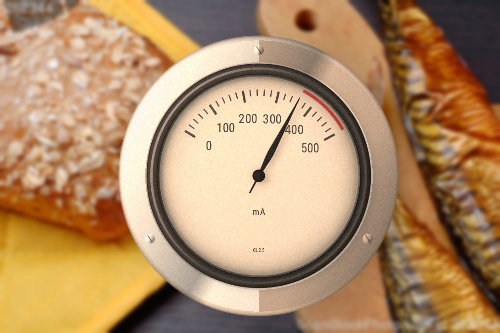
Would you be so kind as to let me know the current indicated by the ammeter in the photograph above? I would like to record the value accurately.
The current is 360 mA
